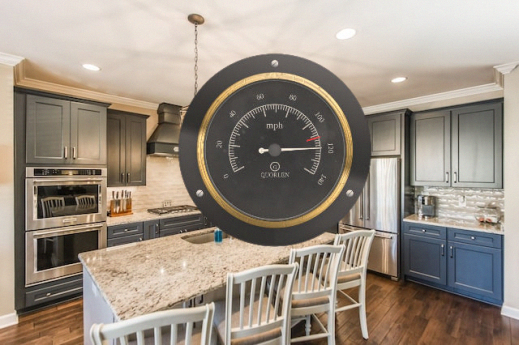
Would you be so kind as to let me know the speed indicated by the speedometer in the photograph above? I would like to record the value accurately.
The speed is 120 mph
